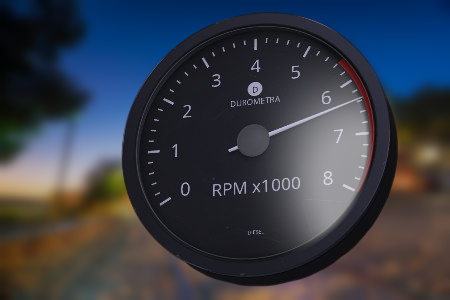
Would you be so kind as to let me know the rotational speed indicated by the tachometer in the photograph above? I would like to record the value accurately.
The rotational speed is 6400 rpm
